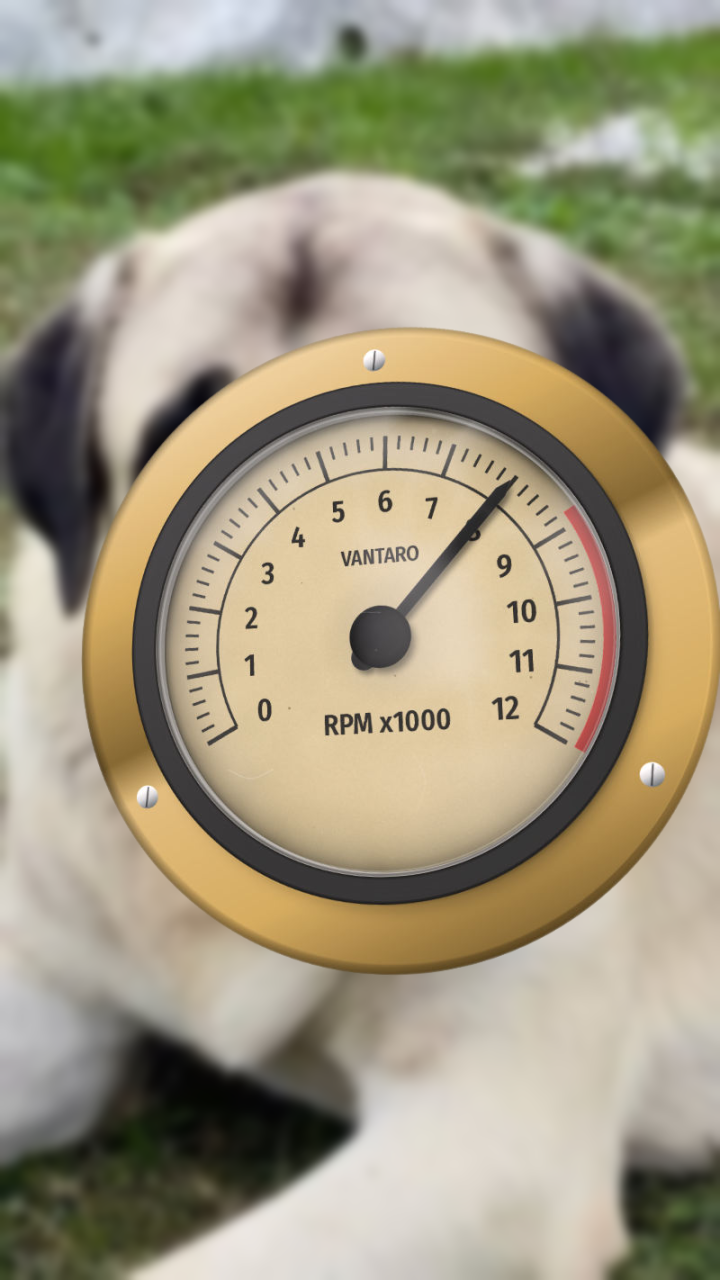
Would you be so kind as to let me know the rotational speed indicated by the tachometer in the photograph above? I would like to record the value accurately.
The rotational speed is 8000 rpm
